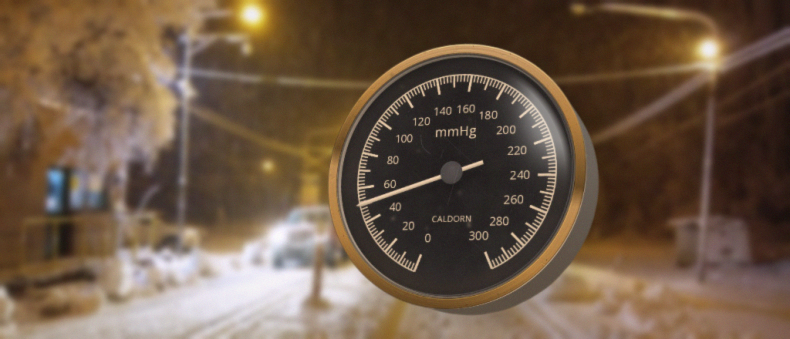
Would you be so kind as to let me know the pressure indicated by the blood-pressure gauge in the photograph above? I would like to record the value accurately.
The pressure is 50 mmHg
